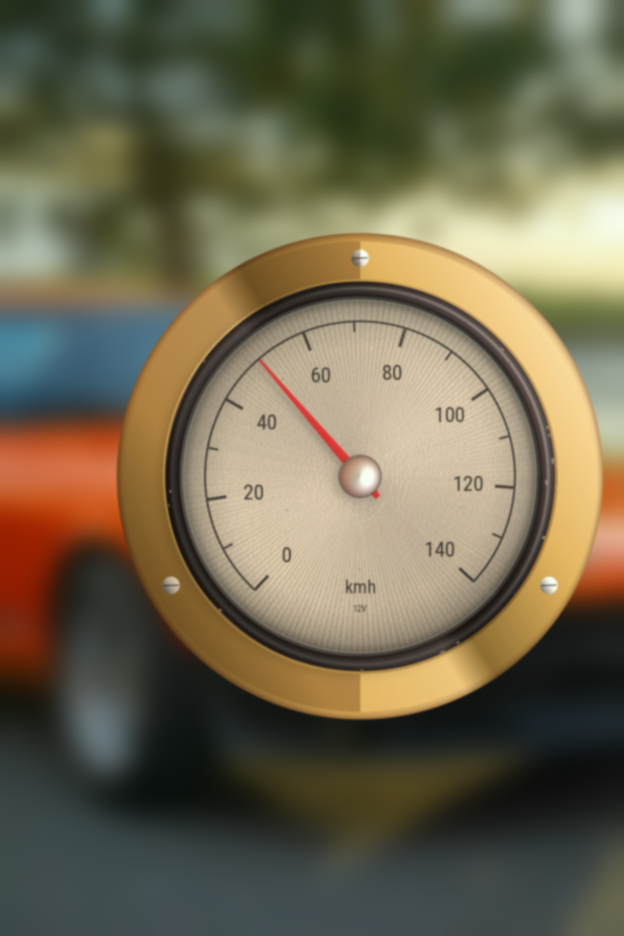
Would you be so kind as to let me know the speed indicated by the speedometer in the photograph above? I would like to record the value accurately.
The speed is 50 km/h
